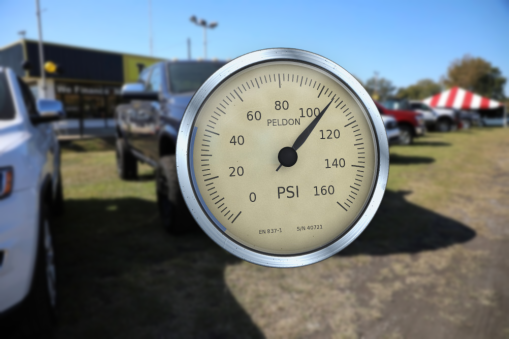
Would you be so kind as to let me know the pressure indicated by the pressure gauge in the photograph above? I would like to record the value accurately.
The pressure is 106 psi
